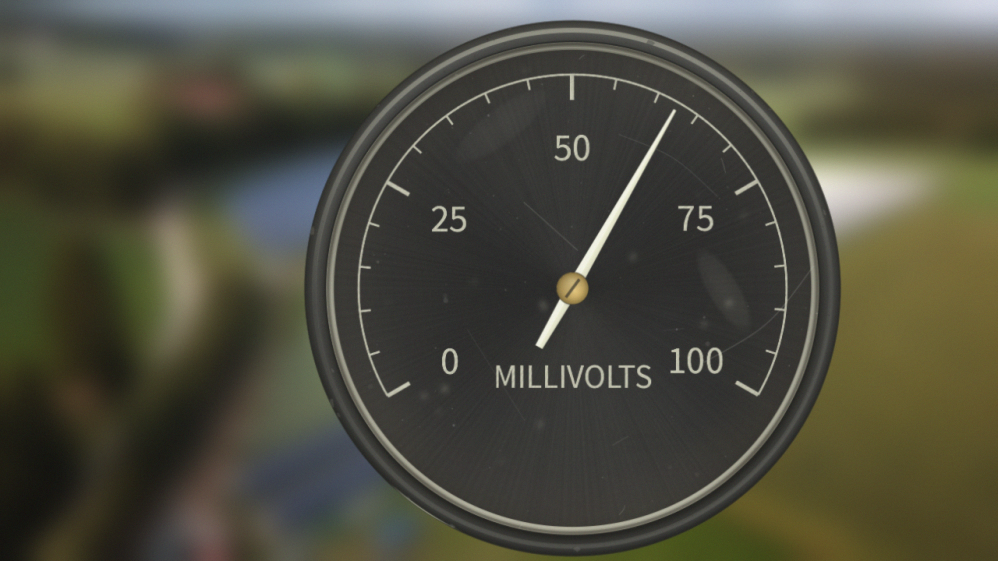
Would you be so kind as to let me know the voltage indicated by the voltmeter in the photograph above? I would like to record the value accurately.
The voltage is 62.5 mV
